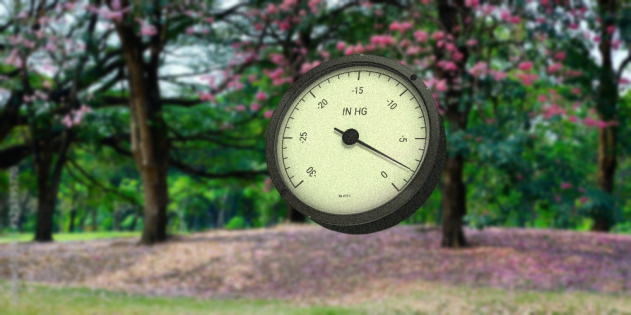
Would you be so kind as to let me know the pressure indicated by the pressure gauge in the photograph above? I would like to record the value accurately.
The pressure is -2 inHg
